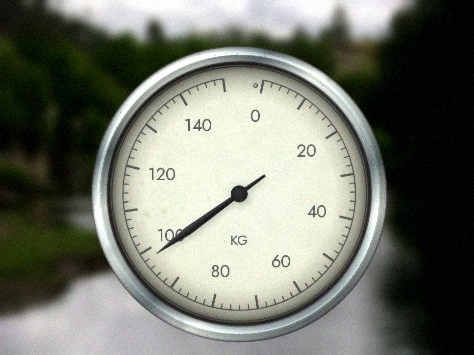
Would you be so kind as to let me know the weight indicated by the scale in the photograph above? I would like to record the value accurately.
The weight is 98 kg
